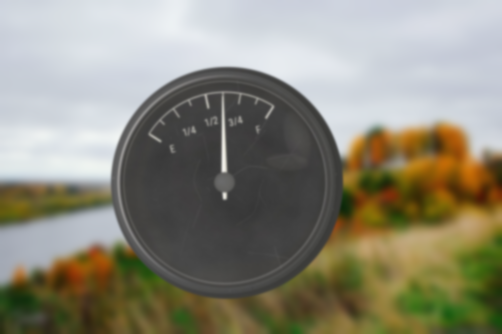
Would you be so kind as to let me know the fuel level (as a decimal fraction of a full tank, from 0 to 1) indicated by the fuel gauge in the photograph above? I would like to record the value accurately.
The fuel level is 0.625
